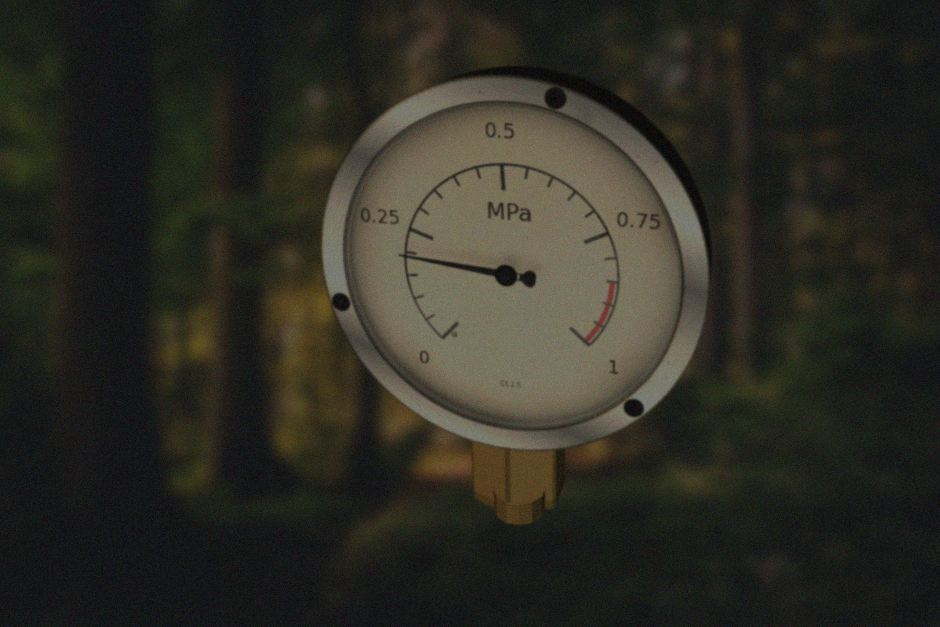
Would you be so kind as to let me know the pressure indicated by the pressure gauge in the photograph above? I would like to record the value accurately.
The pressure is 0.2 MPa
